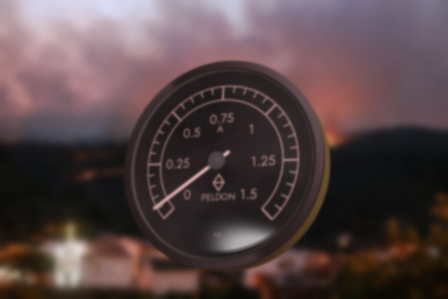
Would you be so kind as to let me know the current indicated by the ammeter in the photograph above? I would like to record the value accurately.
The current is 0.05 A
